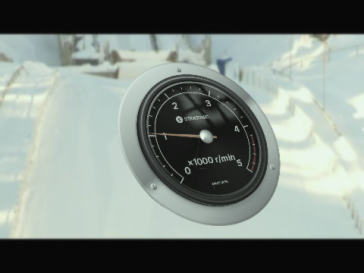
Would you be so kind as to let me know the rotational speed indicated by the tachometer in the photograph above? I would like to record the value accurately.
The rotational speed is 1000 rpm
